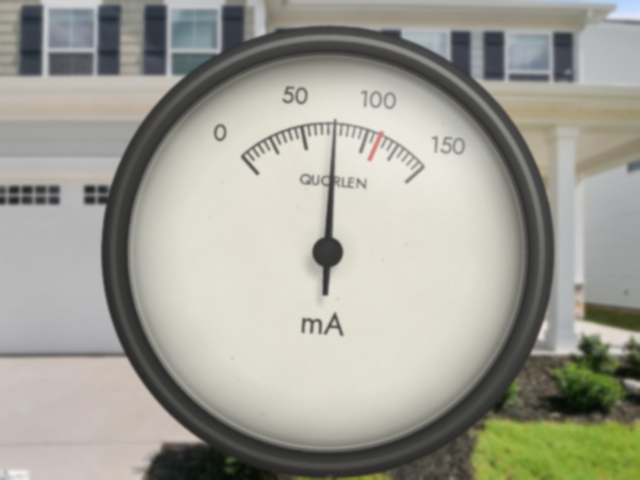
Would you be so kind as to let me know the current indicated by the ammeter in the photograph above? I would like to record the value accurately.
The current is 75 mA
